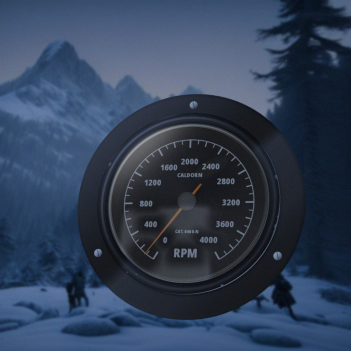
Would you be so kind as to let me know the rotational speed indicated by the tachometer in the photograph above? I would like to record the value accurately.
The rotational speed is 100 rpm
